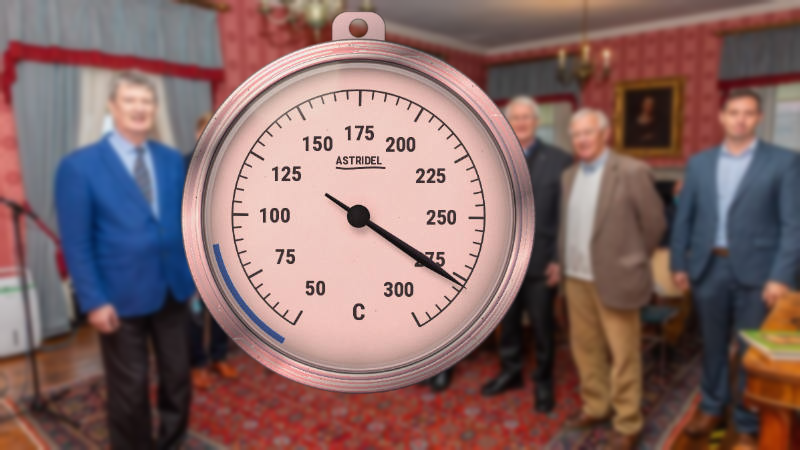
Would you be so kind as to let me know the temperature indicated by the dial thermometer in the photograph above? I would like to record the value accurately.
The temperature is 277.5 °C
